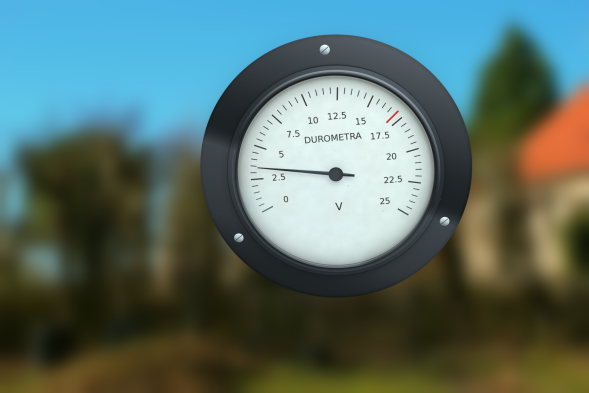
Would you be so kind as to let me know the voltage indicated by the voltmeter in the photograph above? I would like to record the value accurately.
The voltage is 3.5 V
